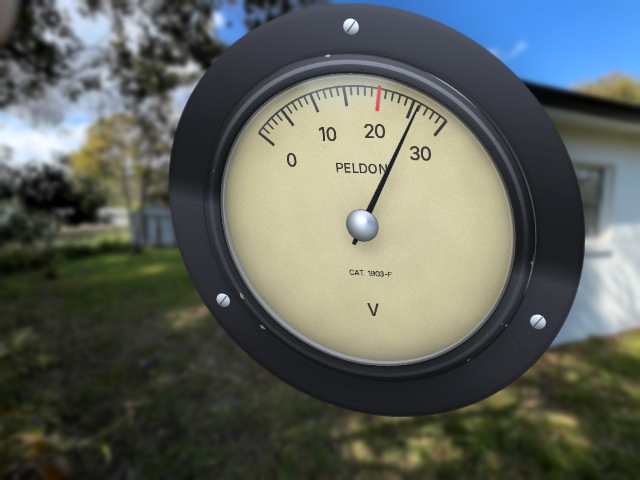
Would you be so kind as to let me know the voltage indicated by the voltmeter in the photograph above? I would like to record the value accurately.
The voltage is 26 V
